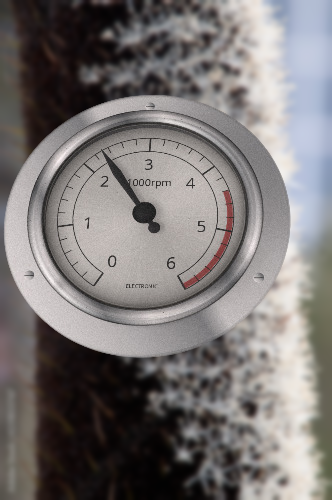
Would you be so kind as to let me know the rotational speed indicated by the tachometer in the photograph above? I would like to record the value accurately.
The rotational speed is 2300 rpm
